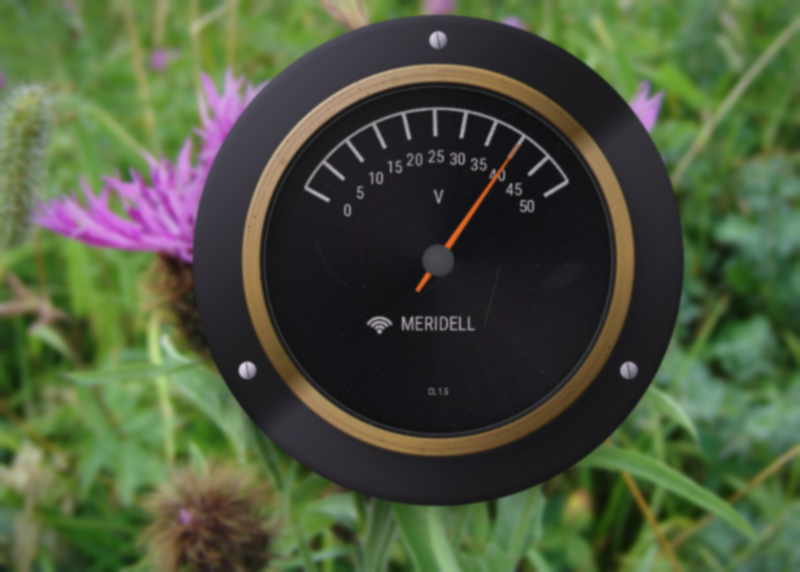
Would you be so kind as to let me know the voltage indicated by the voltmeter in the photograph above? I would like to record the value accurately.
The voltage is 40 V
